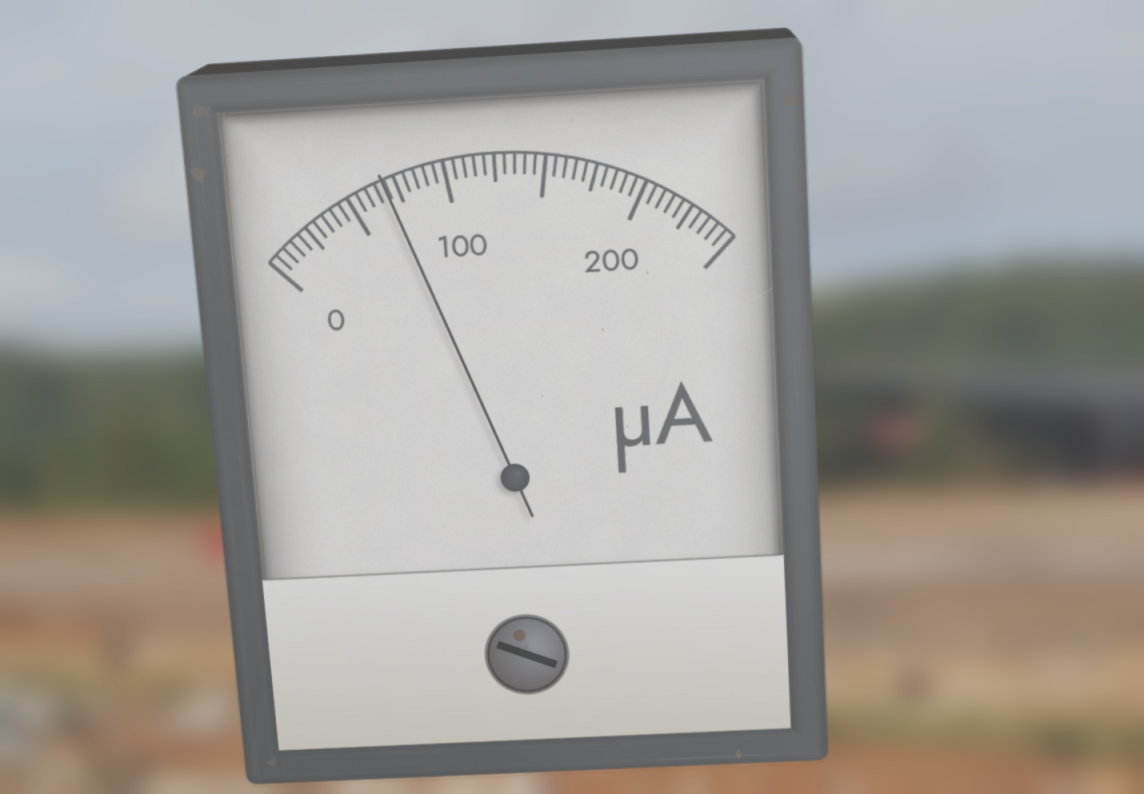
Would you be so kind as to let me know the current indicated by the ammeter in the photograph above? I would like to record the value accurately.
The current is 70 µA
